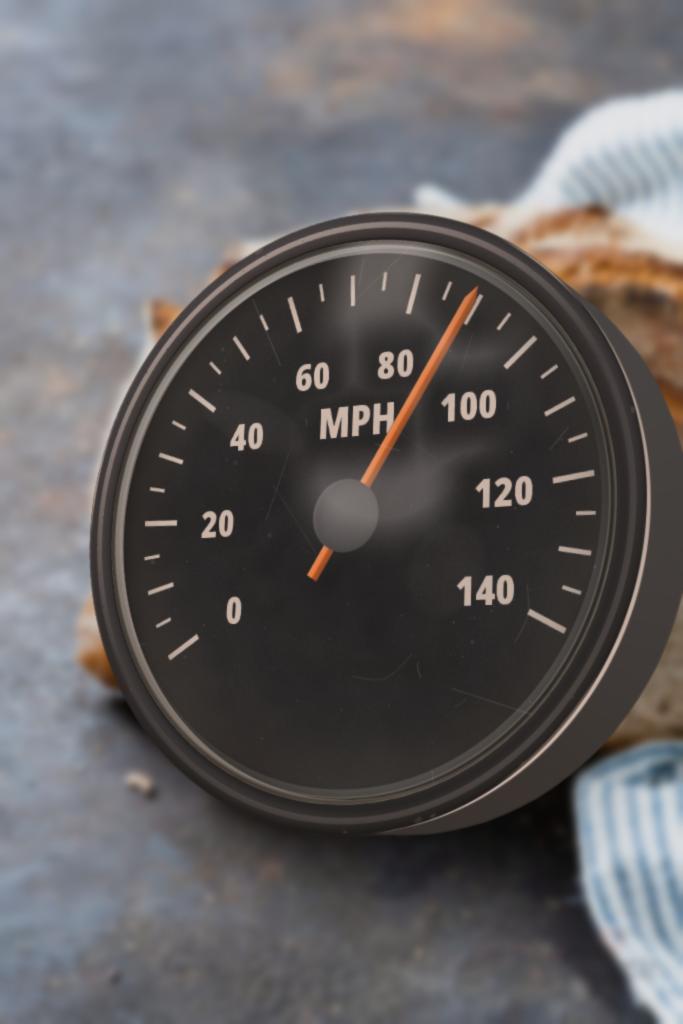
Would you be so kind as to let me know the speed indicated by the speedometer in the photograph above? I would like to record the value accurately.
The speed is 90 mph
